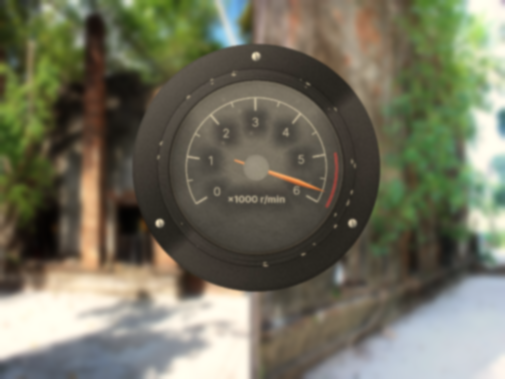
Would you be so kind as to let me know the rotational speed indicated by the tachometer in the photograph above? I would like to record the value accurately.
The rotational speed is 5750 rpm
